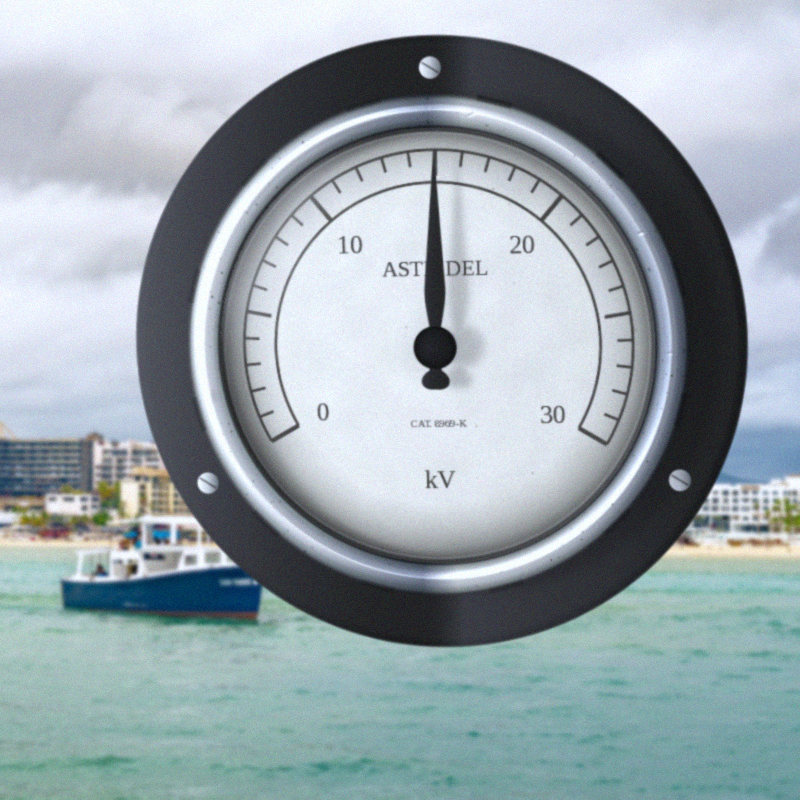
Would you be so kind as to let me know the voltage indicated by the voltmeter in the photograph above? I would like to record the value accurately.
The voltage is 15 kV
